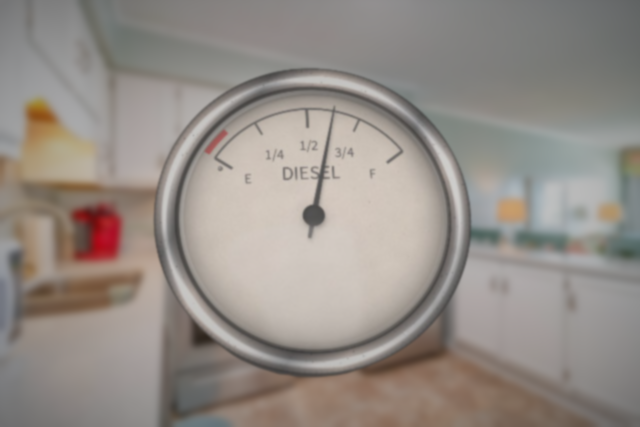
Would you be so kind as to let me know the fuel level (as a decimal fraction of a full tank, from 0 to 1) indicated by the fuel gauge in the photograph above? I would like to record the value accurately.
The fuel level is 0.625
